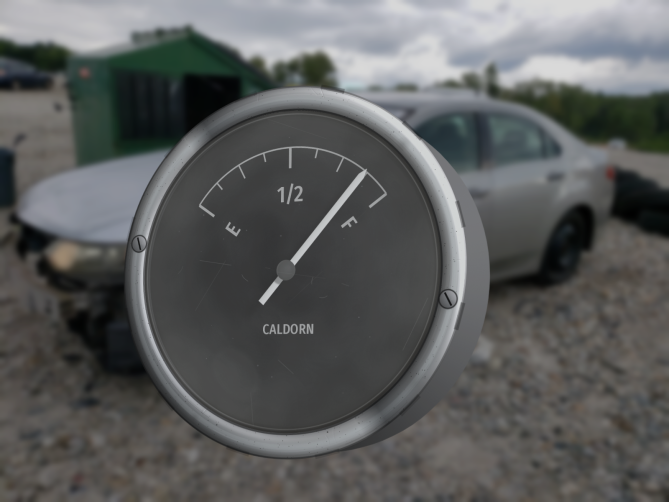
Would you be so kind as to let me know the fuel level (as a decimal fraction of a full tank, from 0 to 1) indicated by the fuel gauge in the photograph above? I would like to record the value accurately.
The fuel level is 0.875
